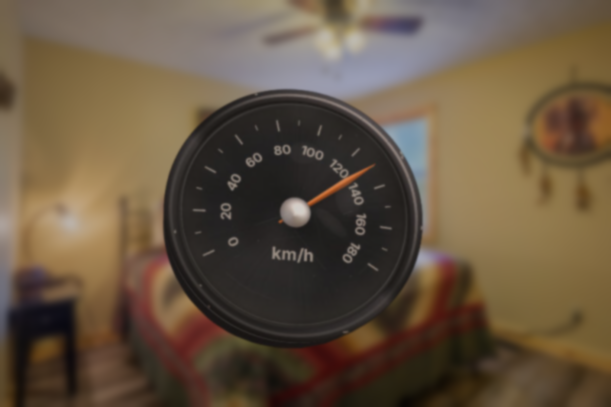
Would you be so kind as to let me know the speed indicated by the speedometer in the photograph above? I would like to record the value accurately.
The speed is 130 km/h
